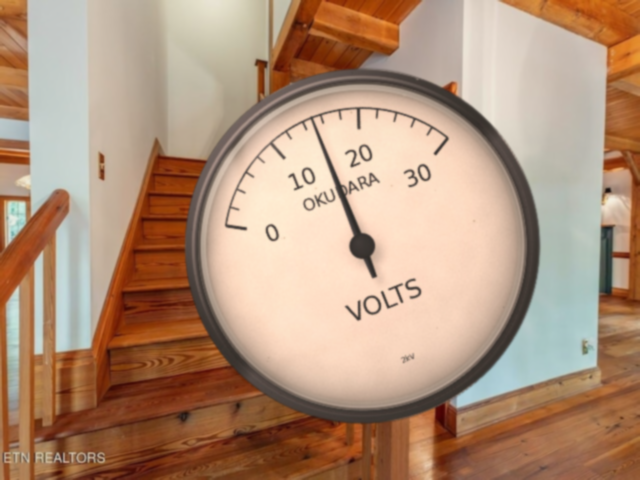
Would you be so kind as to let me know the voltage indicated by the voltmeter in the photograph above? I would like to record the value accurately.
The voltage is 15 V
